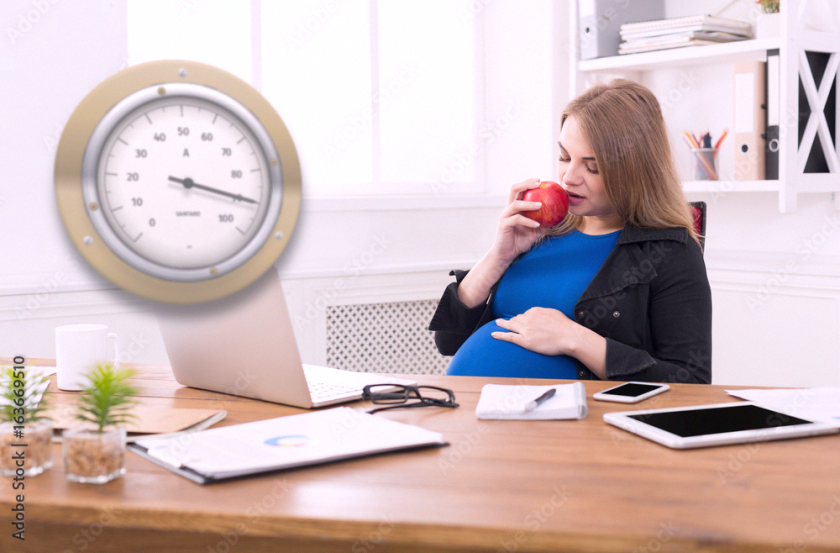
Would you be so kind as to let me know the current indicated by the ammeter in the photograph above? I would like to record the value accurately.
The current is 90 A
